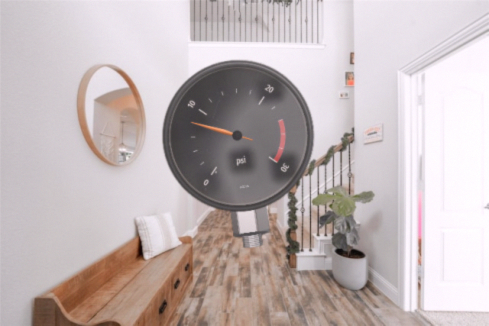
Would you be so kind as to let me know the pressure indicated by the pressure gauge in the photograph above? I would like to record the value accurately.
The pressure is 8 psi
